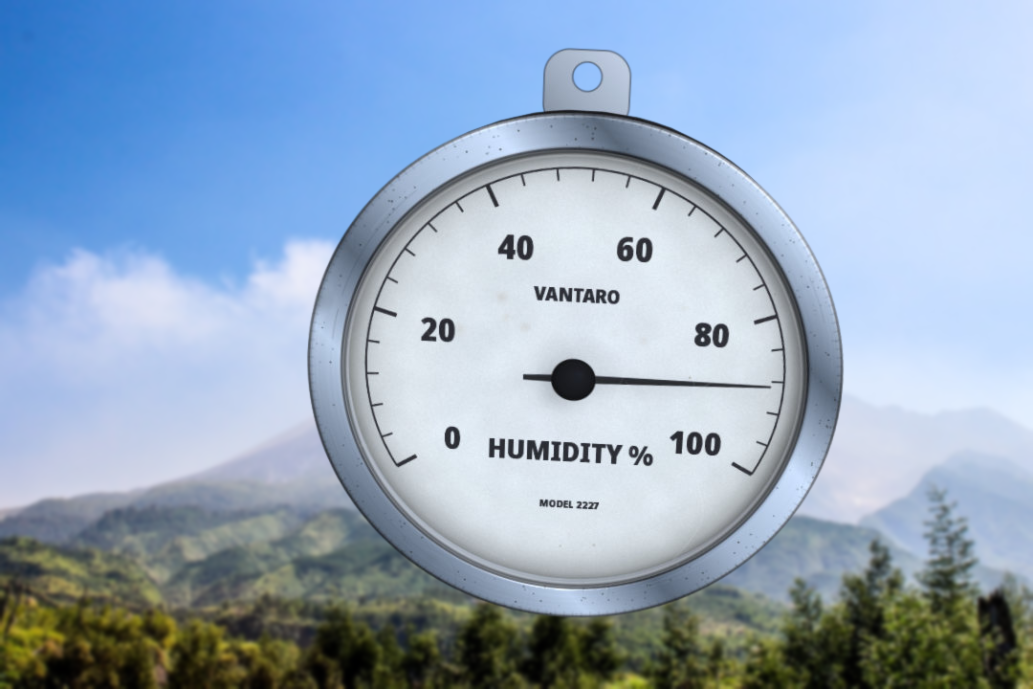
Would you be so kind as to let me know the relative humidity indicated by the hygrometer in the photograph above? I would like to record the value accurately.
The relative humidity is 88 %
